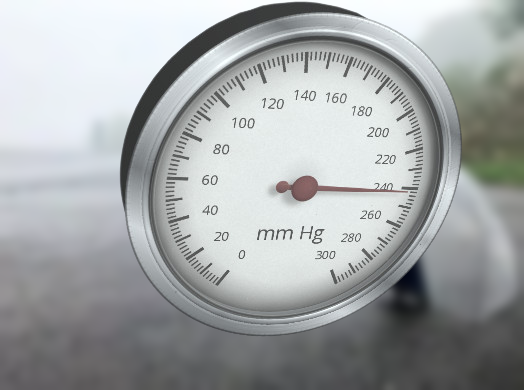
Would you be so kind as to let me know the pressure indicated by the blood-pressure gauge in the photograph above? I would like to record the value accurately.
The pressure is 240 mmHg
